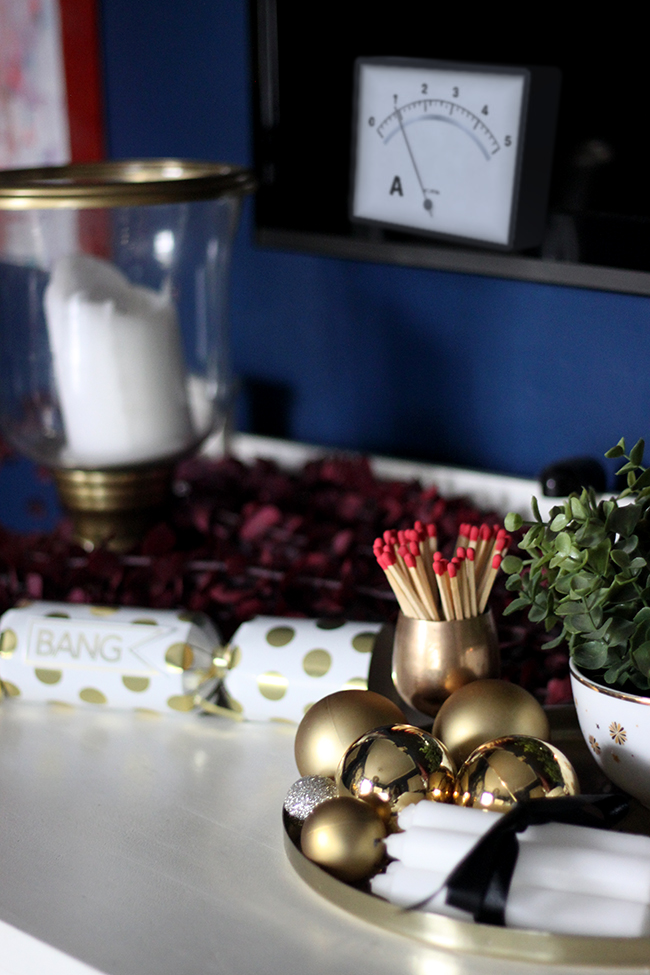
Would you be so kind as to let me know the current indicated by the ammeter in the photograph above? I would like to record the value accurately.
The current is 1 A
